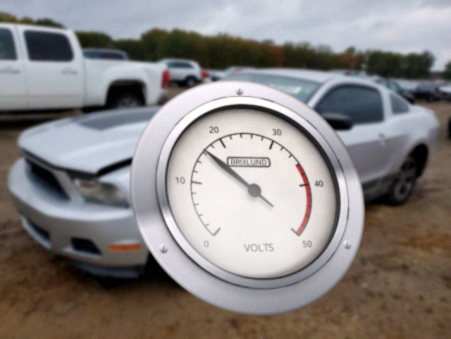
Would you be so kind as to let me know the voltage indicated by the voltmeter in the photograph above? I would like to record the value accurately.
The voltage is 16 V
